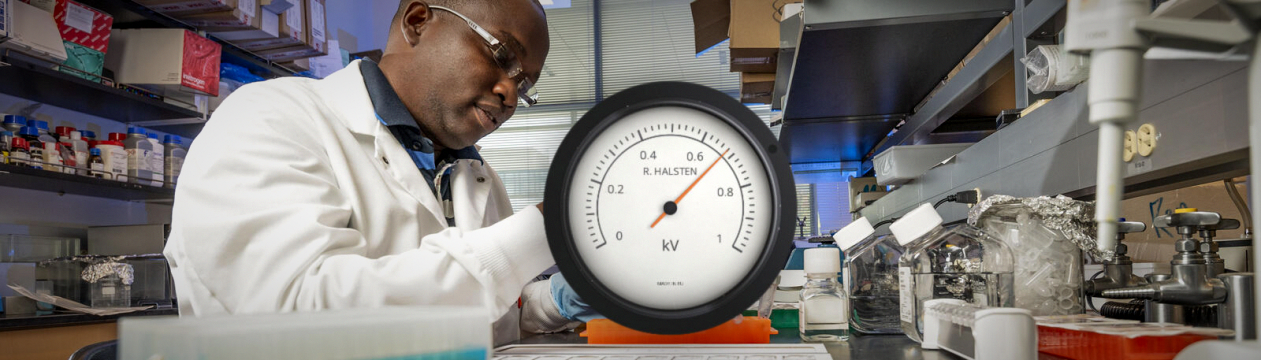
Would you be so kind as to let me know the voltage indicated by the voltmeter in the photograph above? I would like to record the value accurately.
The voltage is 0.68 kV
